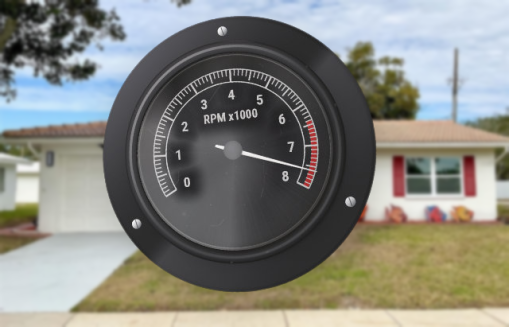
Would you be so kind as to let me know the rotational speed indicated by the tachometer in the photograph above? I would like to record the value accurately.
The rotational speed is 7600 rpm
